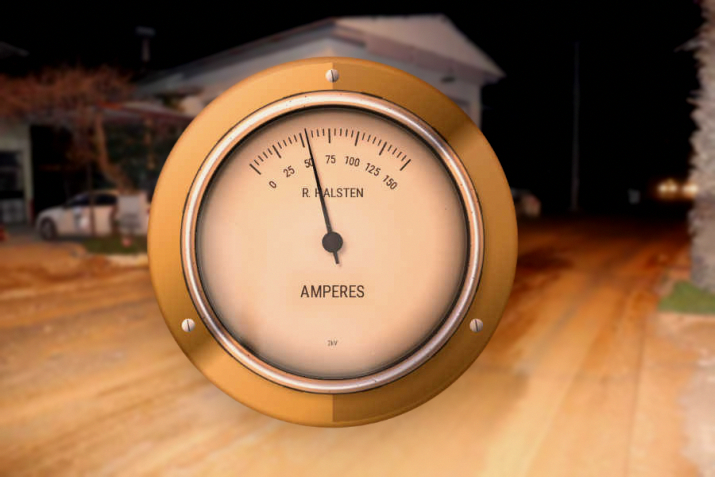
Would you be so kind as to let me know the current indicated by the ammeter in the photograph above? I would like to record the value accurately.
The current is 55 A
